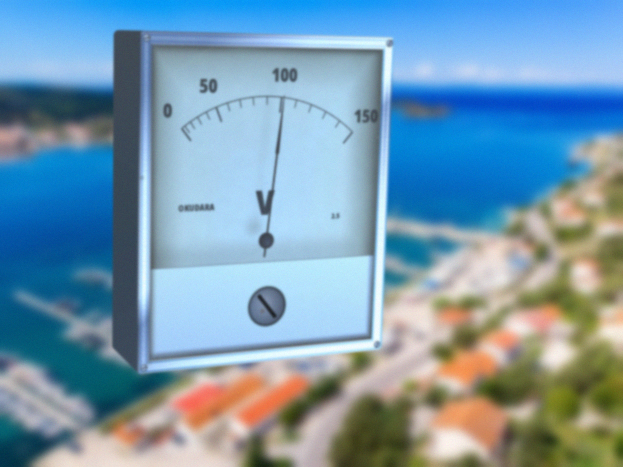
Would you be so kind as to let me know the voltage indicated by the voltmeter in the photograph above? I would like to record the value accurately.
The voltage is 100 V
